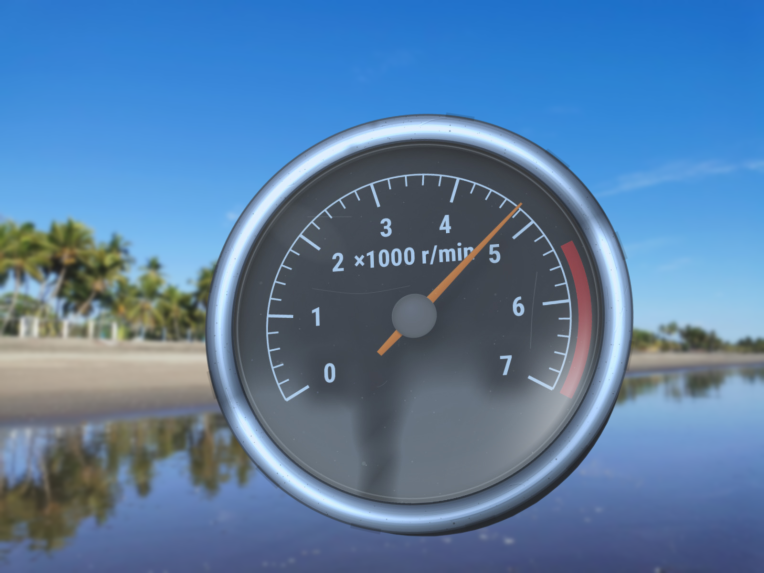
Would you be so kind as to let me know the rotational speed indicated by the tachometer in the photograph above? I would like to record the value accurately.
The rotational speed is 4800 rpm
